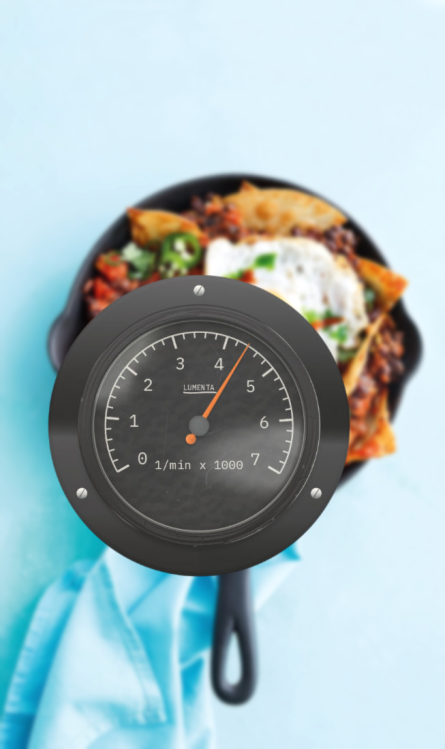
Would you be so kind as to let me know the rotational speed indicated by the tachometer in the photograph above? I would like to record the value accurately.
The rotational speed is 4400 rpm
